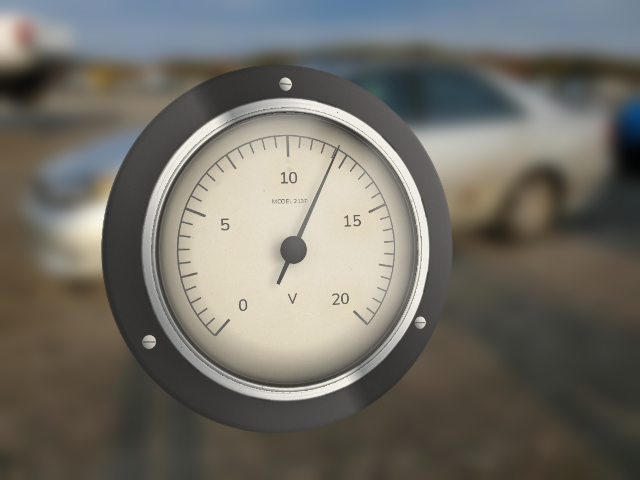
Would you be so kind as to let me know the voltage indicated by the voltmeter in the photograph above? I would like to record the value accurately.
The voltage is 12 V
